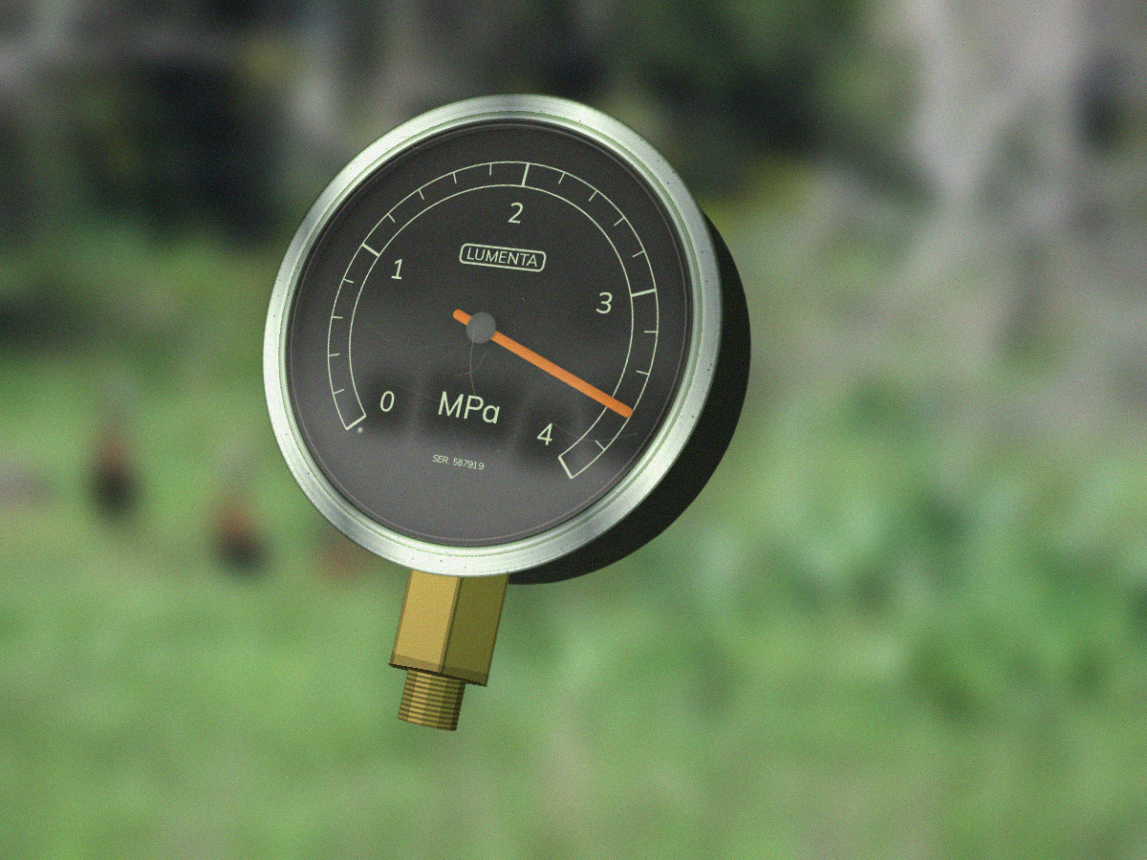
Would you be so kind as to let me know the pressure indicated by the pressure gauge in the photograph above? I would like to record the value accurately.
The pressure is 3.6 MPa
